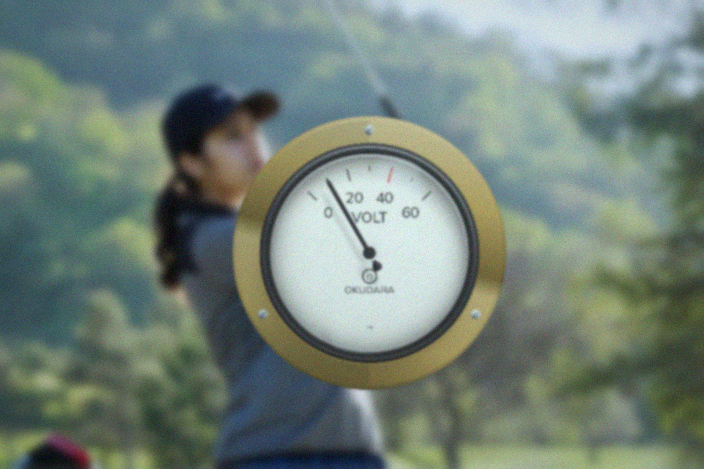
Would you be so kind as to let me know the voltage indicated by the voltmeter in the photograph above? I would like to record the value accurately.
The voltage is 10 V
